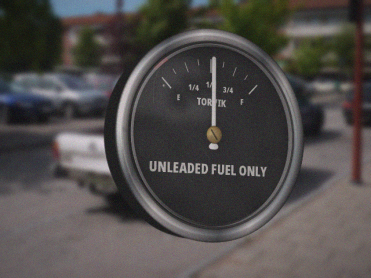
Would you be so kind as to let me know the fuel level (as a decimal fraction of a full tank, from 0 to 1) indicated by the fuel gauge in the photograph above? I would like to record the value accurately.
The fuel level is 0.5
